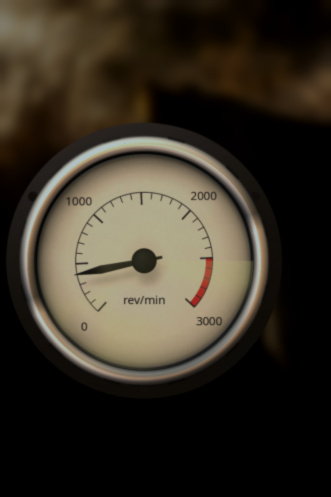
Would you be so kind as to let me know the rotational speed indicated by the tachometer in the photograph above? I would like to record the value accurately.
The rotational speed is 400 rpm
